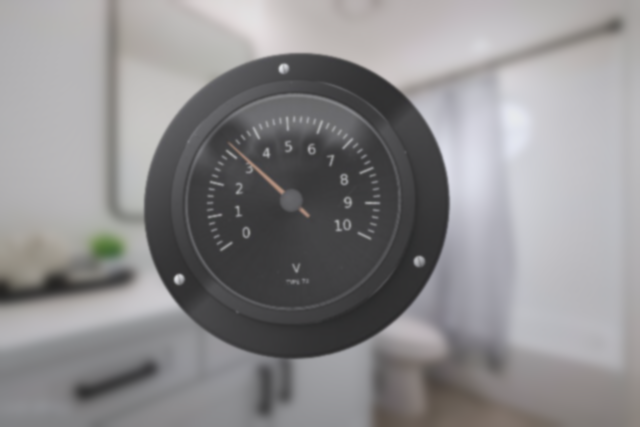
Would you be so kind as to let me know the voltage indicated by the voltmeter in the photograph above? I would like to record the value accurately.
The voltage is 3.2 V
